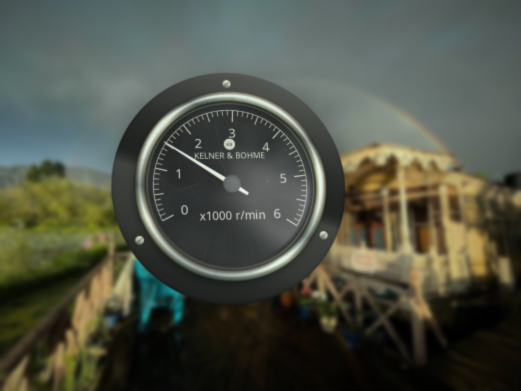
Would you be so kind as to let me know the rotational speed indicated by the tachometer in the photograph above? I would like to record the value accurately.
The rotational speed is 1500 rpm
